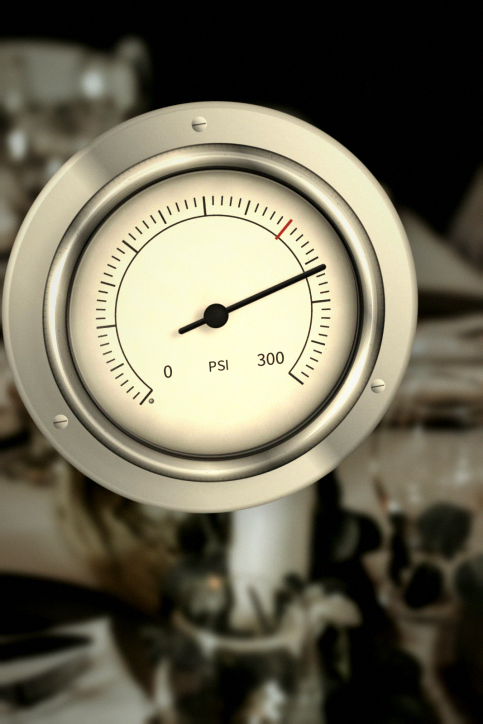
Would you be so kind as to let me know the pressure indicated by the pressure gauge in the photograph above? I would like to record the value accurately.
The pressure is 230 psi
